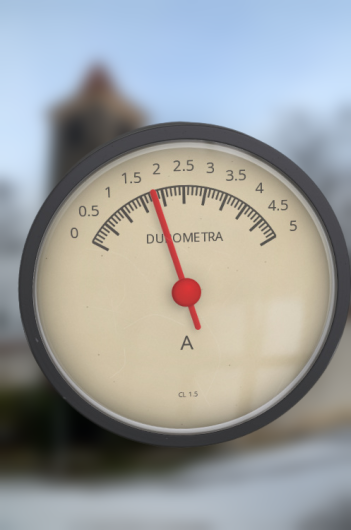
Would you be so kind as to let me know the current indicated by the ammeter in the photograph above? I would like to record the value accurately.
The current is 1.8 A
